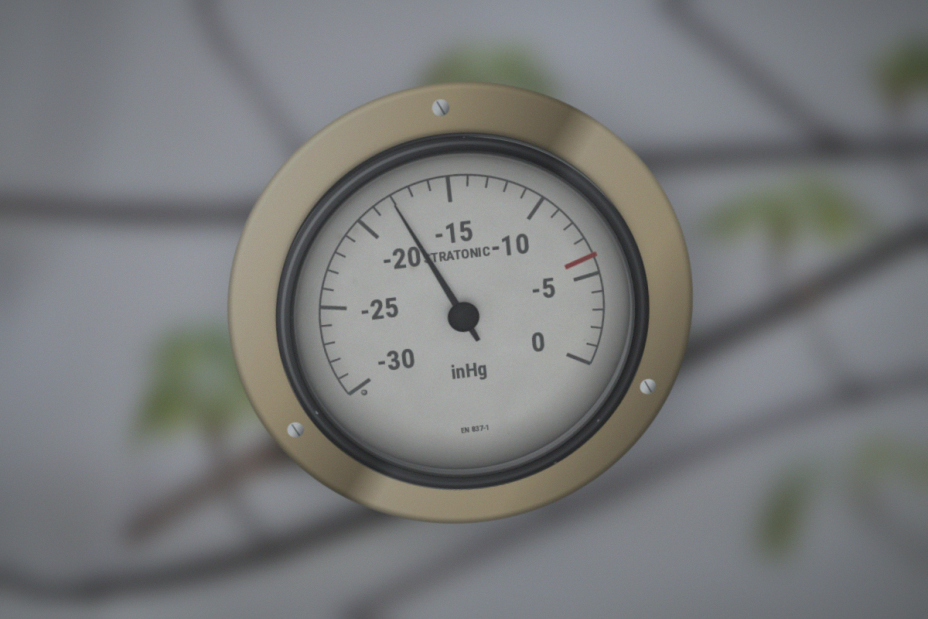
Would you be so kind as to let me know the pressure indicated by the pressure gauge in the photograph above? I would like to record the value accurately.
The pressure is -18 inHg
